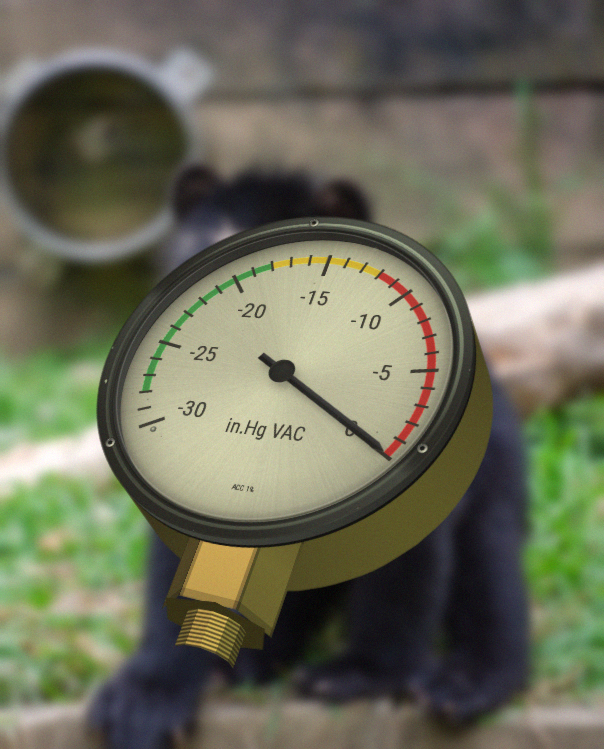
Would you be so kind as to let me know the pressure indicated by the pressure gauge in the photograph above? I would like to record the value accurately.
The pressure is 0 inHg
